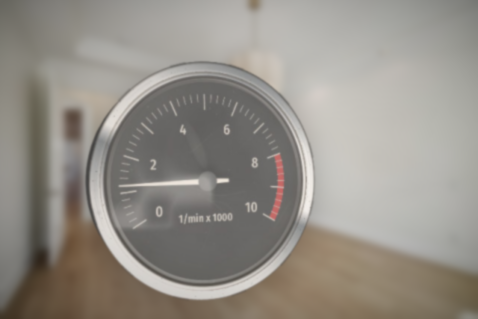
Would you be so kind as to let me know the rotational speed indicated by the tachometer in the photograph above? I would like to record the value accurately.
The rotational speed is 1200 rpm
